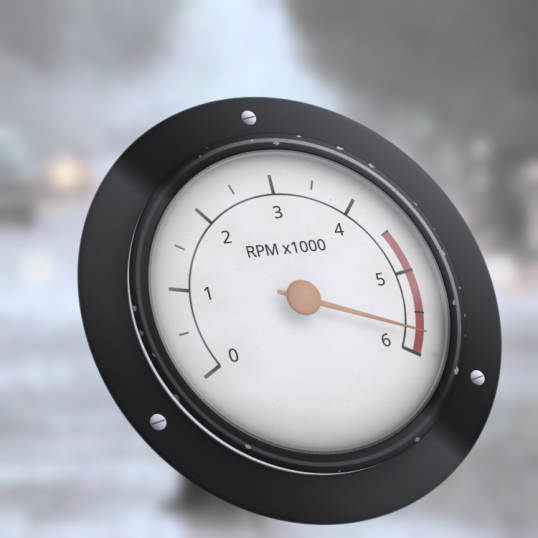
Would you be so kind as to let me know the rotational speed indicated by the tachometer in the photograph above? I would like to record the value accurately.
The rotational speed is 5750 rpm
